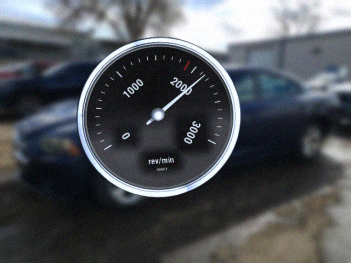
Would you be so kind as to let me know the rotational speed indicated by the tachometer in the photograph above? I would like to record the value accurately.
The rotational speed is 2150 rpm
